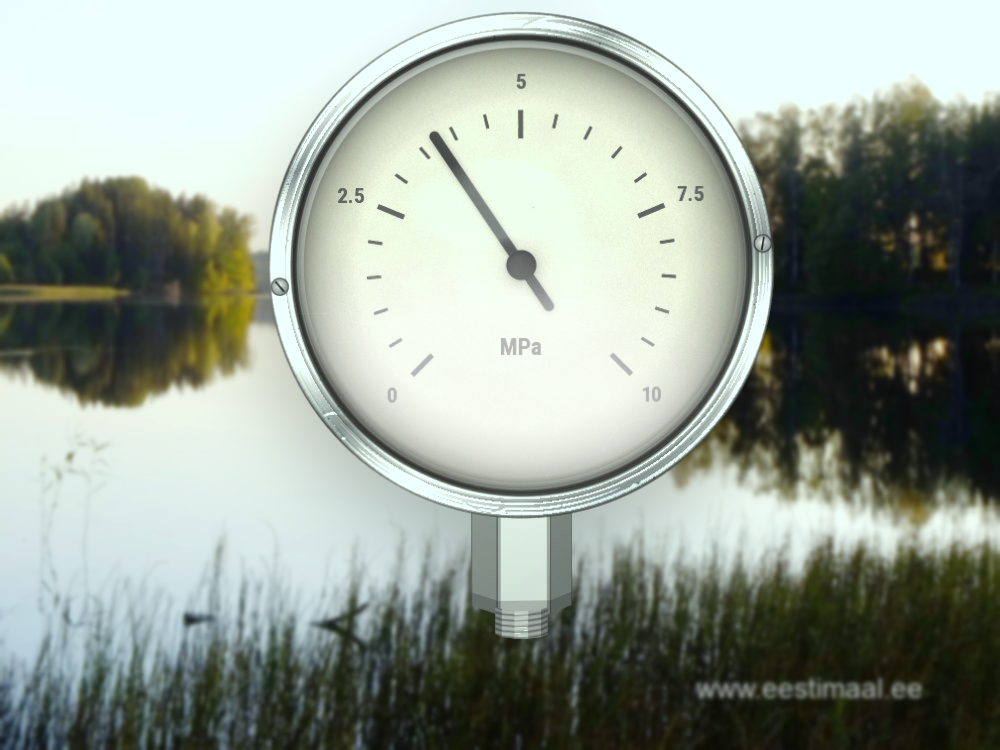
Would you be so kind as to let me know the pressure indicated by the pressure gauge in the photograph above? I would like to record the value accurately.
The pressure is 3.75 MPa
